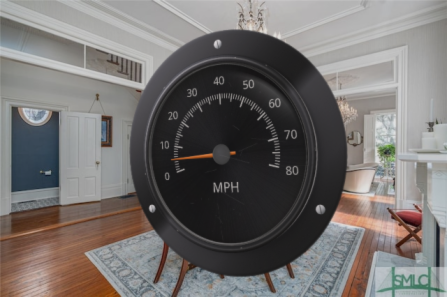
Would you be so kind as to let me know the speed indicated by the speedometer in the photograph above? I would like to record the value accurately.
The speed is 5 mph
